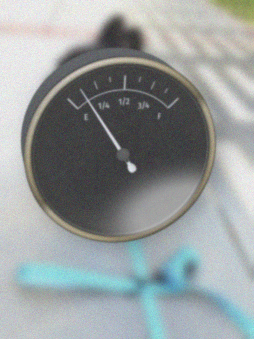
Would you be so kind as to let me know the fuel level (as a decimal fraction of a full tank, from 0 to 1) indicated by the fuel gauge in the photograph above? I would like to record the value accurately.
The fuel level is 0.125
